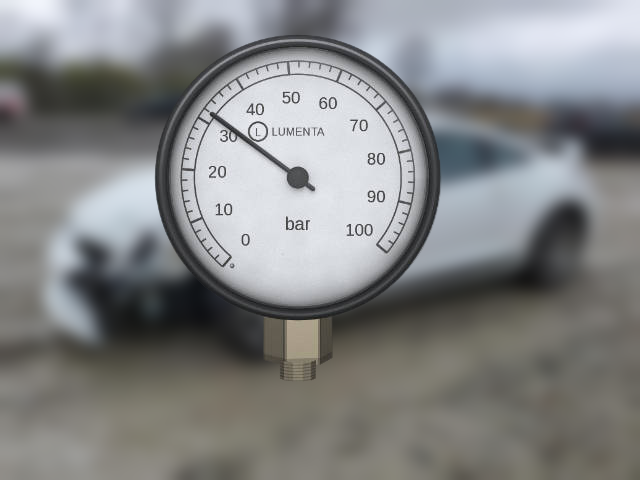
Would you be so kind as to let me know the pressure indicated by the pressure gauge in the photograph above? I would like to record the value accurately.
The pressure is 32 bar
